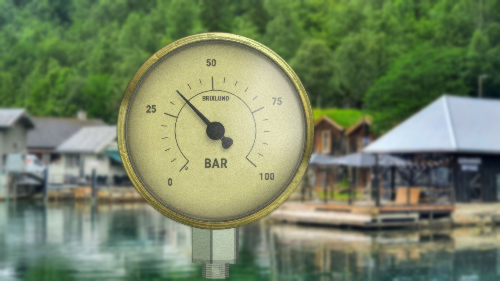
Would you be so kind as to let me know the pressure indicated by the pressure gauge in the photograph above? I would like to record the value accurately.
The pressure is 35 bar
